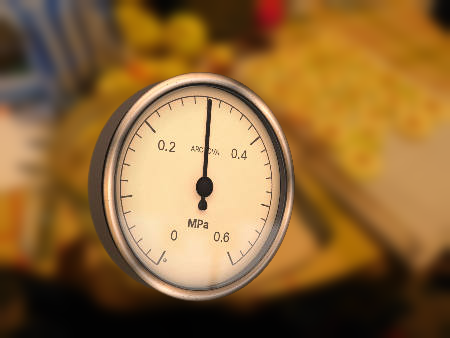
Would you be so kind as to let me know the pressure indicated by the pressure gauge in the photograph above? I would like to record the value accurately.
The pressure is 0.3 MPa
